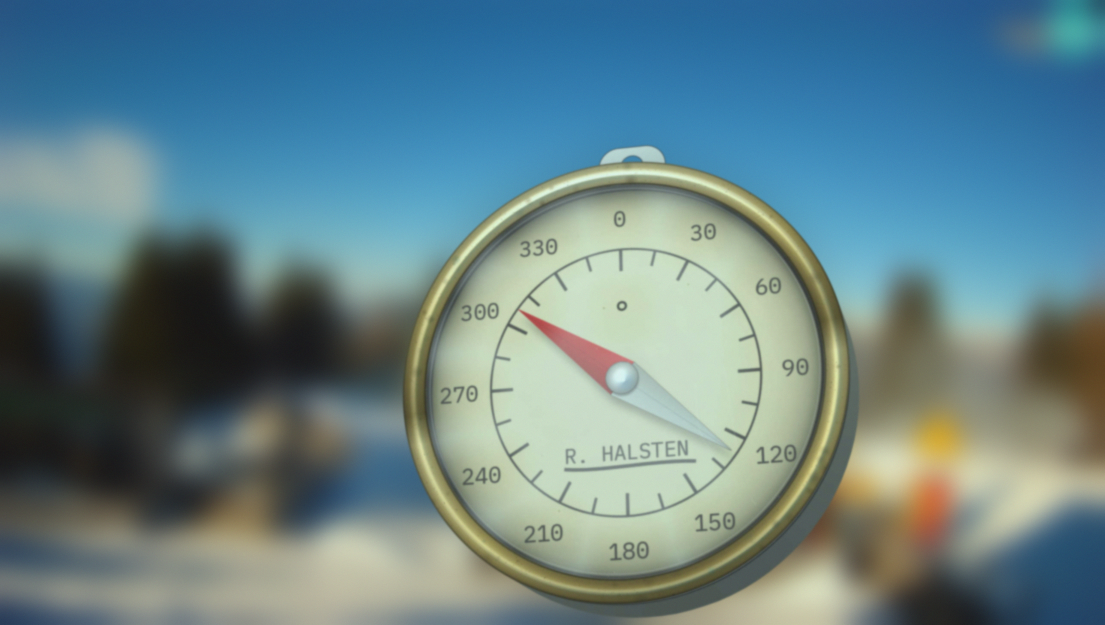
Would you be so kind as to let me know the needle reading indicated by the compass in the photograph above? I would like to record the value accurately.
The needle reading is 307.5 °
